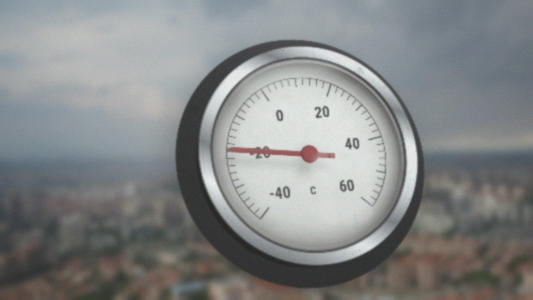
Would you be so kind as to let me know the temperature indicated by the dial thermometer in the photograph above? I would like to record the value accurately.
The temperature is -20 °C
